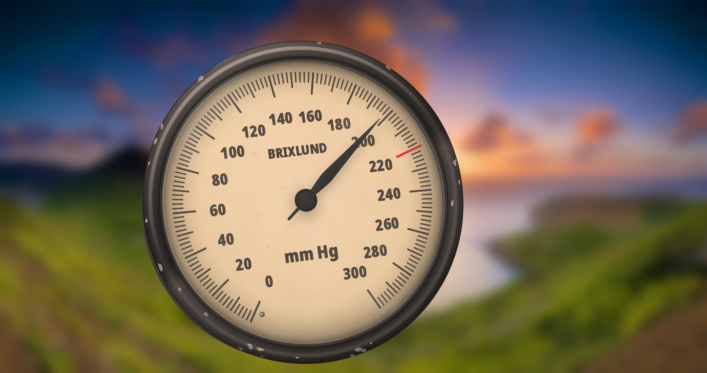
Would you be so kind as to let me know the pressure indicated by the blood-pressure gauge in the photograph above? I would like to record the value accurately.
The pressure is 198 mmHg
